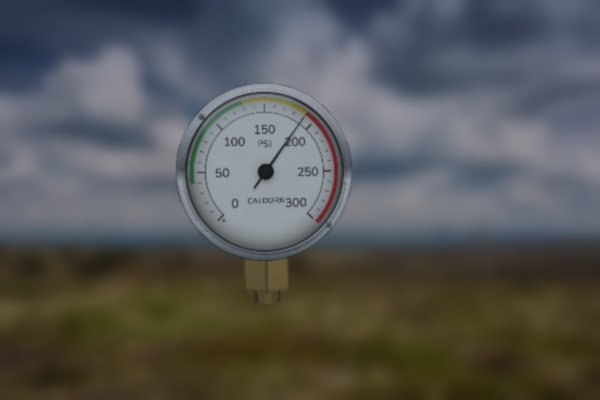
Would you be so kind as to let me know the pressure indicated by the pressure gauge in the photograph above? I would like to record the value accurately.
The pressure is 190 psi
